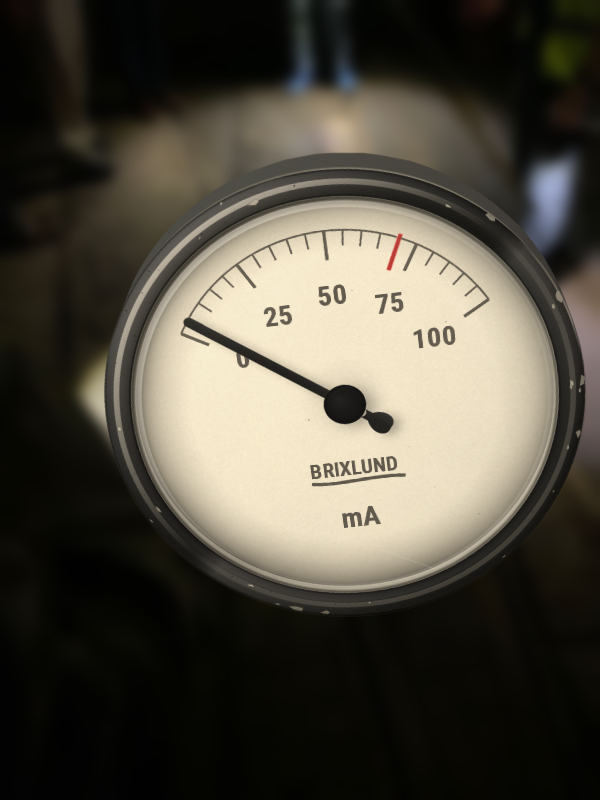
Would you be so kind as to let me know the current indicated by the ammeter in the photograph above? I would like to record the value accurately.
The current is 5 mA
